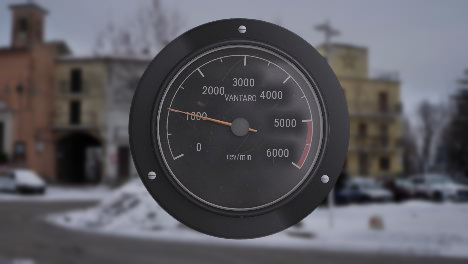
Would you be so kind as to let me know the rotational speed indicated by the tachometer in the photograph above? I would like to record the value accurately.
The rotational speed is 1000 rpm
